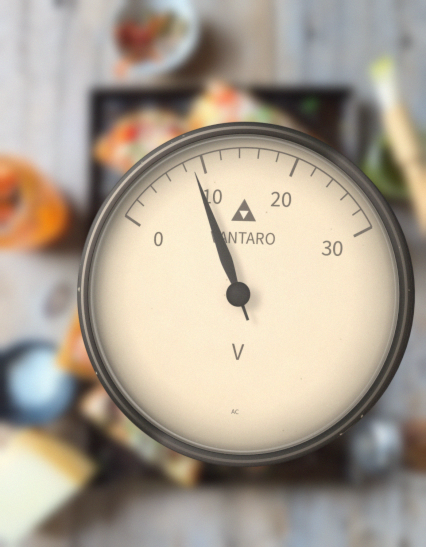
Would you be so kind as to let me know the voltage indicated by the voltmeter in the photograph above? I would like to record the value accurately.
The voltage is 9 V
